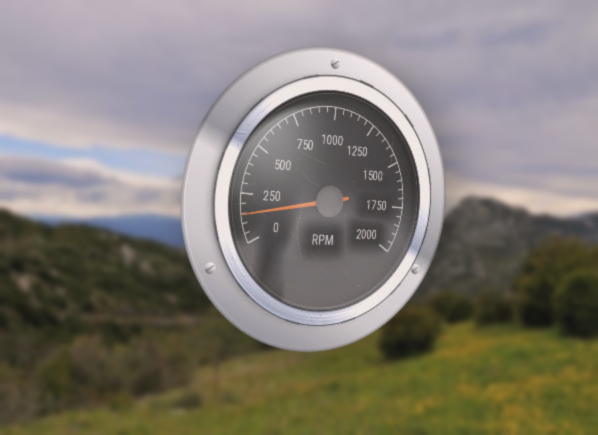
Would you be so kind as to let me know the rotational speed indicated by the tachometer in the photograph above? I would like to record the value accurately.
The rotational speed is 150 rpm
